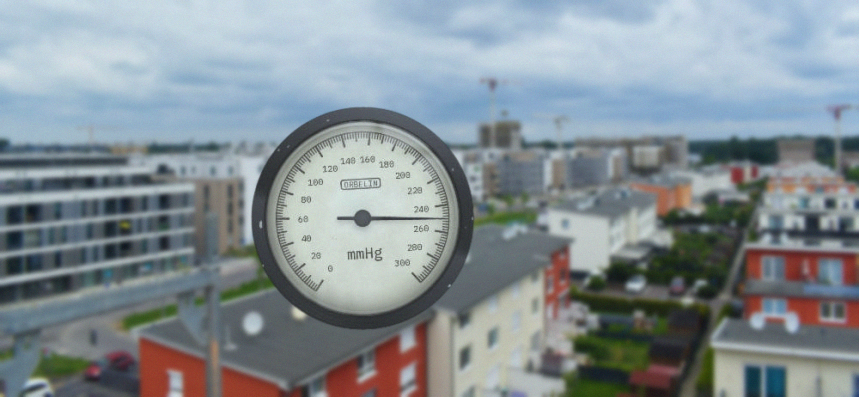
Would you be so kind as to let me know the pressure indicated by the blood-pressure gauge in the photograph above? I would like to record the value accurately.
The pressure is 250 mmHg
